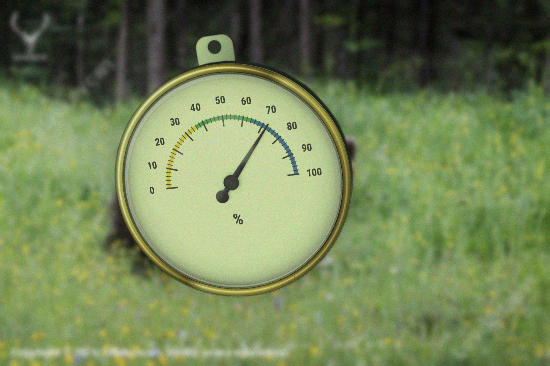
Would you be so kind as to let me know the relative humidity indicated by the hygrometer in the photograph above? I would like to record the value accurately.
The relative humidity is 72 %
